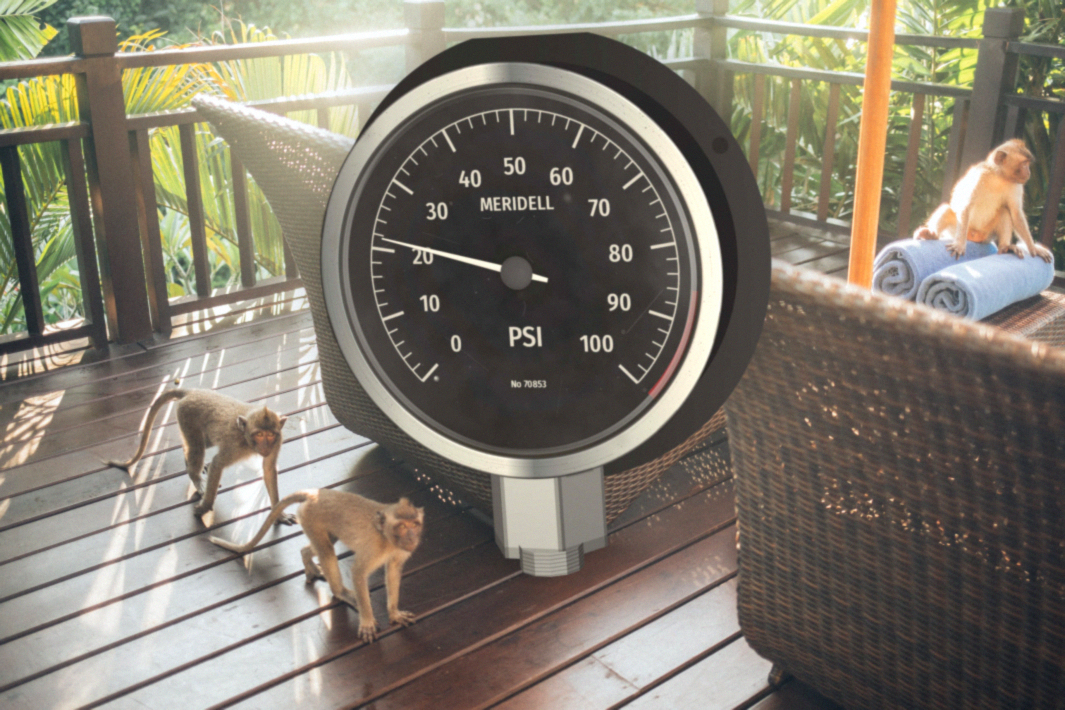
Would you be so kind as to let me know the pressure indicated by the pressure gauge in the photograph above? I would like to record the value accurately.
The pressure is 22 psi
